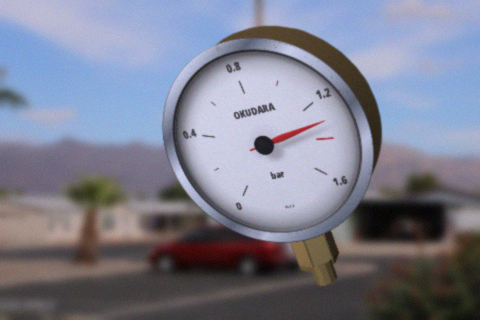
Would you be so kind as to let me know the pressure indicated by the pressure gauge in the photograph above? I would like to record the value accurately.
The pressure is 1.3 bar
